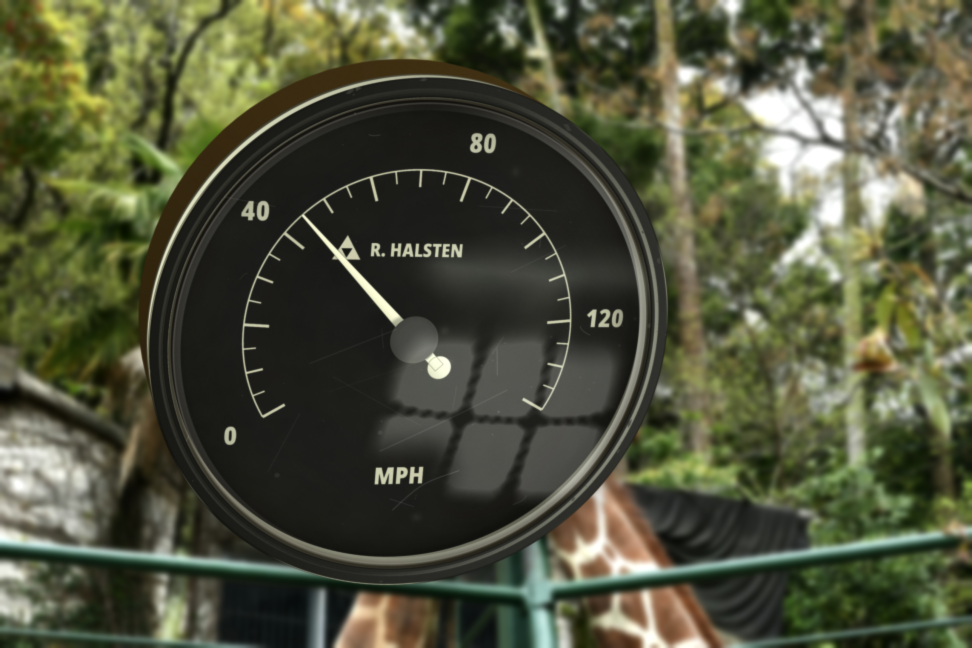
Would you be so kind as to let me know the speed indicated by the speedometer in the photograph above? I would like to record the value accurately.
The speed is 45 mph
